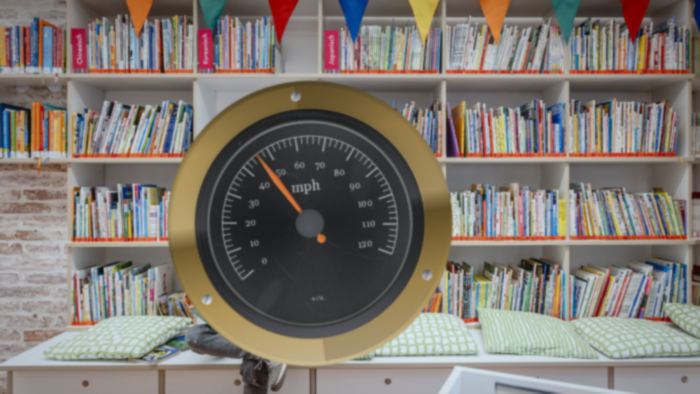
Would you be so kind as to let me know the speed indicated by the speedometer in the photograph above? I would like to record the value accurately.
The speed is 46 mph
